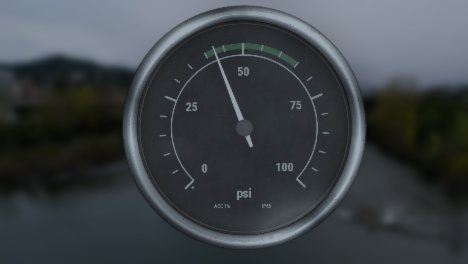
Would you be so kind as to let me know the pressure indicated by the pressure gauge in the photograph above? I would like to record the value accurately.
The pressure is 42.5 psi
